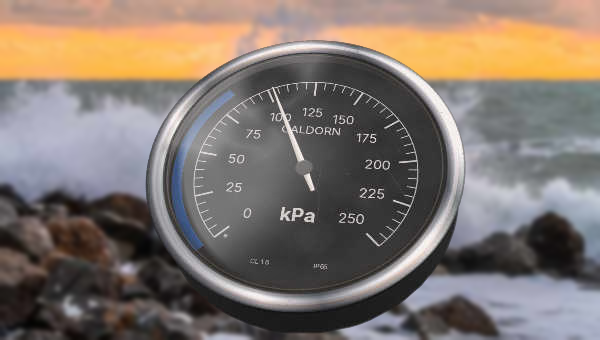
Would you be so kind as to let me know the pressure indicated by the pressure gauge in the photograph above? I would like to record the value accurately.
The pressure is 102.5 kPa
